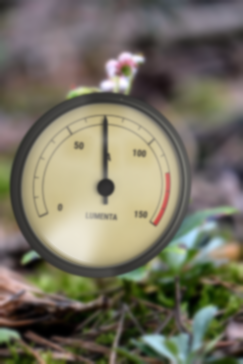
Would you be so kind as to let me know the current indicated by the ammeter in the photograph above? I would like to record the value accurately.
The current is 70 A
